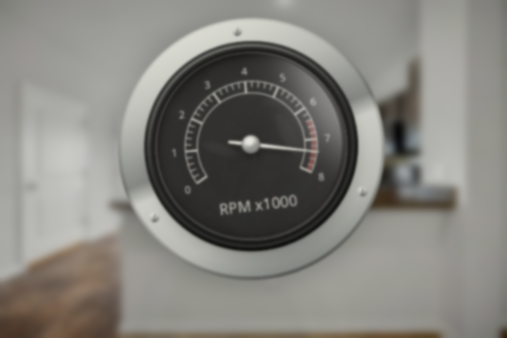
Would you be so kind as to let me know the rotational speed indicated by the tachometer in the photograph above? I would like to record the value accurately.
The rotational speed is 7400 rpm
